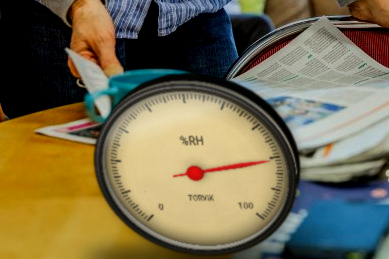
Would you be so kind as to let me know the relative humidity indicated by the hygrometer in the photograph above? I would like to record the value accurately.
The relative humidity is 80 %
